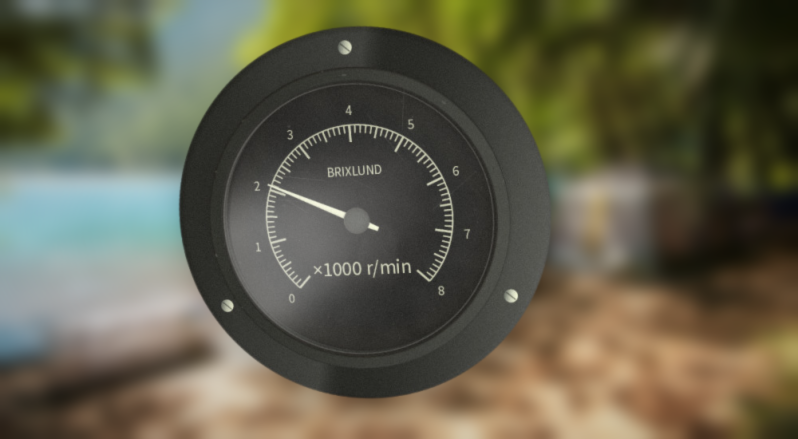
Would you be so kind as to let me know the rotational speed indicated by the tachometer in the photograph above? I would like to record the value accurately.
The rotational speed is 2100 rpm
